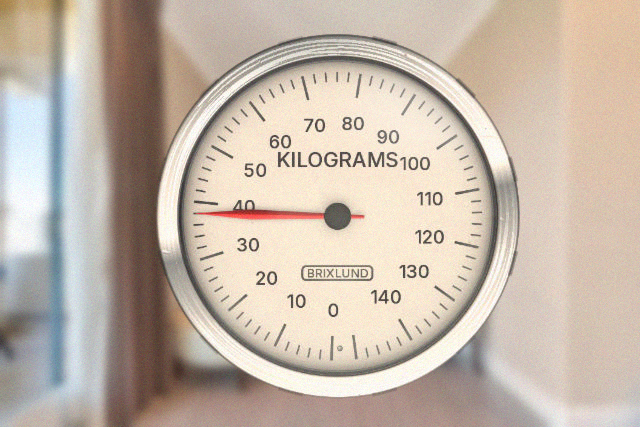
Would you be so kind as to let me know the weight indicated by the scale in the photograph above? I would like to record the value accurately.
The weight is 38 kg
